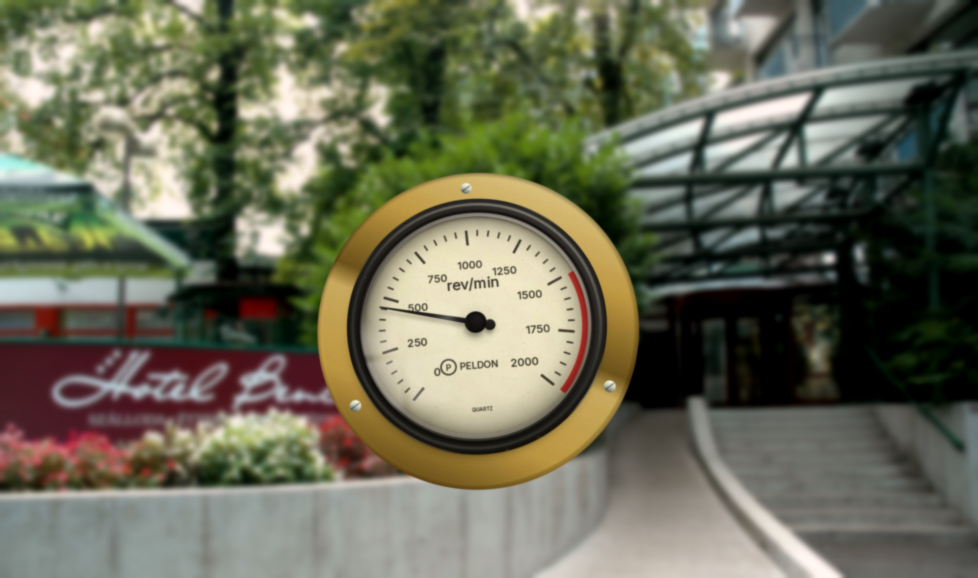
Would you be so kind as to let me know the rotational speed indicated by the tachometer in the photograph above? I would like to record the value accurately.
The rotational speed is 450 rpm
